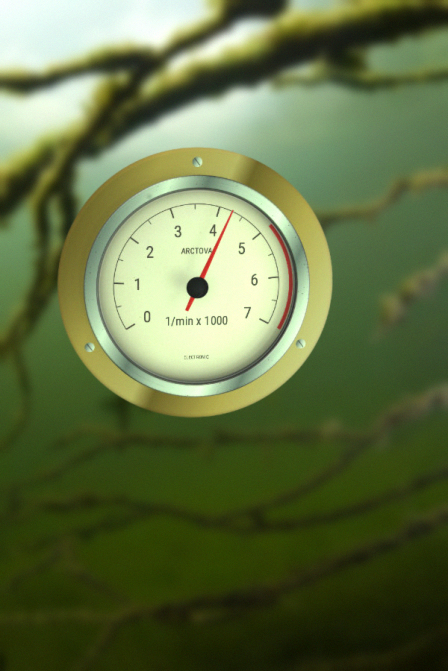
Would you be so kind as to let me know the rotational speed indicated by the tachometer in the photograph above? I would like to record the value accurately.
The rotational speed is 4250 rpm
